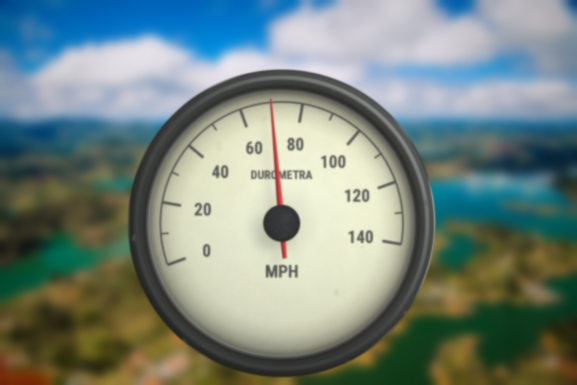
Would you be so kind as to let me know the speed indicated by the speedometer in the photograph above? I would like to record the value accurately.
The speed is 70 mph
